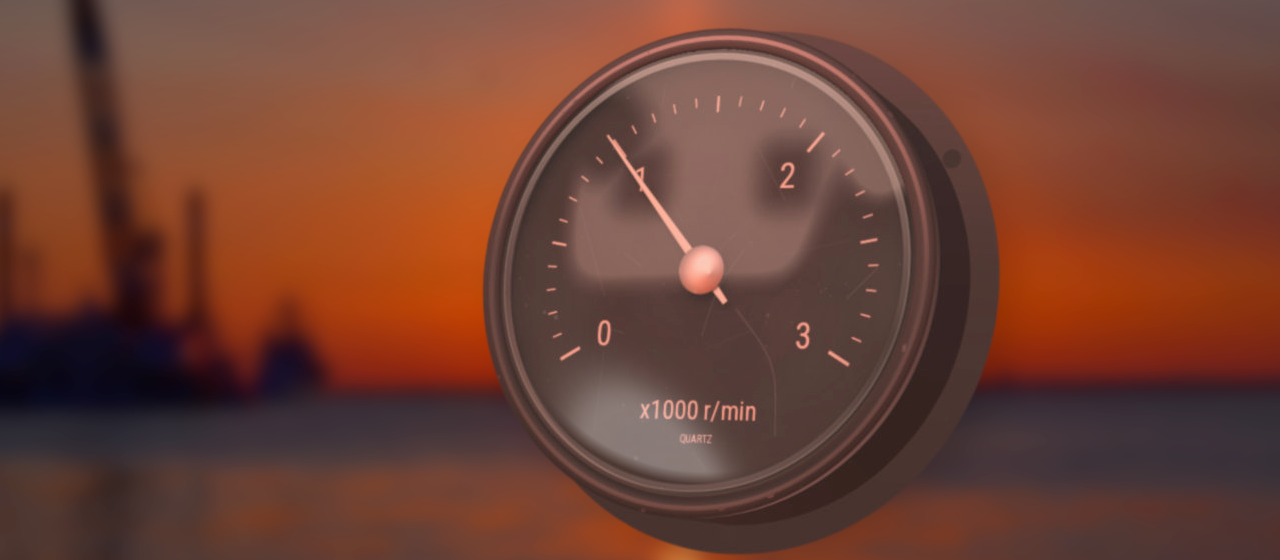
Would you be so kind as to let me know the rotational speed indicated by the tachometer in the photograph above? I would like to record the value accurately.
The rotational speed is 1000 rpm
